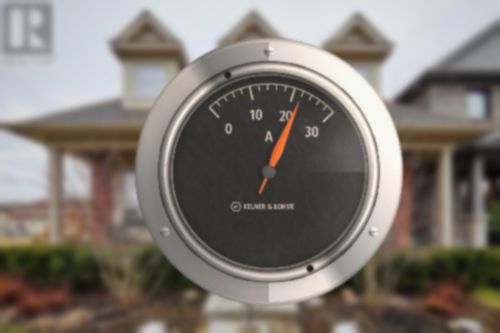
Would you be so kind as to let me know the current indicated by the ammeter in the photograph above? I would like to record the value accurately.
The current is 22 A
